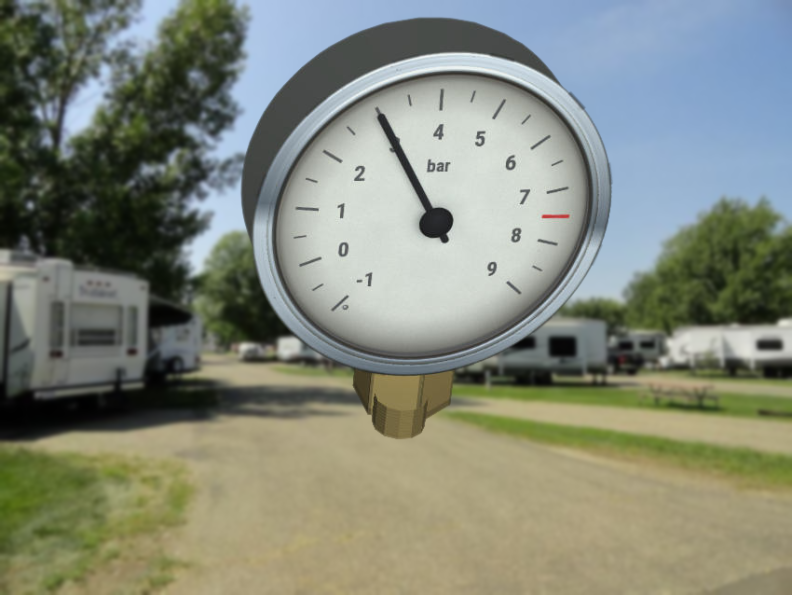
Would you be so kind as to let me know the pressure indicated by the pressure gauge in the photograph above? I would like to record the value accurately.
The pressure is 3 bar
